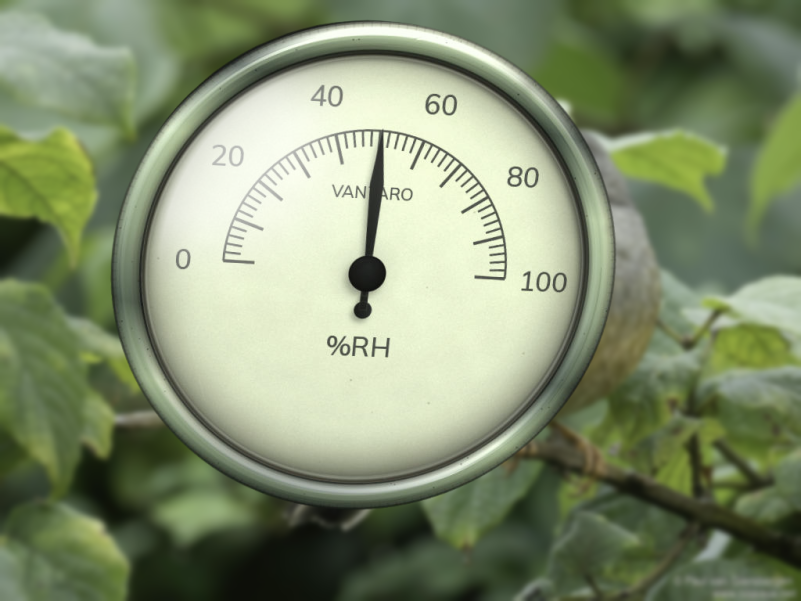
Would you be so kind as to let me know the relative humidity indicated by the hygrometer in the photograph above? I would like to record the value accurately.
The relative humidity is 50 %
